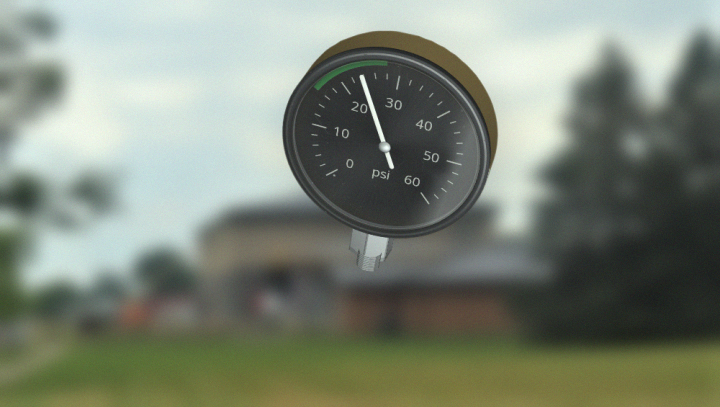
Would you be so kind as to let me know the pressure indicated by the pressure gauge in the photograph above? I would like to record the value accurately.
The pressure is 24 psi
